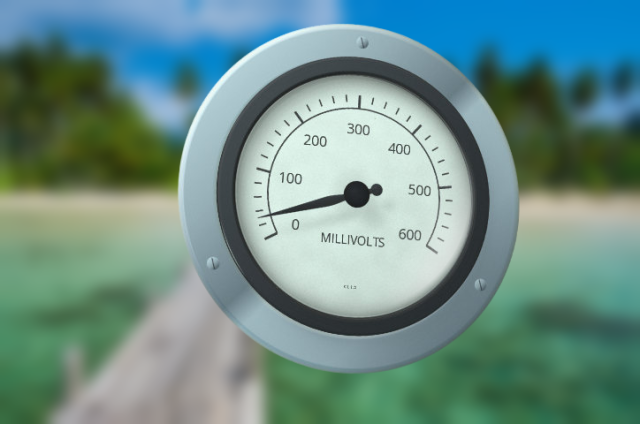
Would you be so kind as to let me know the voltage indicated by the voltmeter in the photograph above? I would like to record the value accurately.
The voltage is 30 mV
